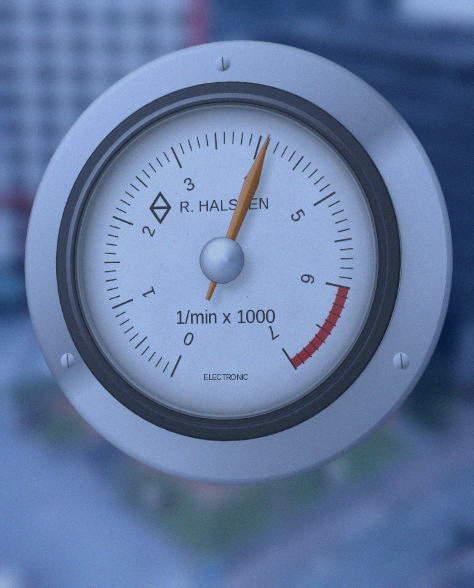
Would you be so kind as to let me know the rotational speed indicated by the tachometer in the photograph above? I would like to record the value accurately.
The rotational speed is 4100 rpm
